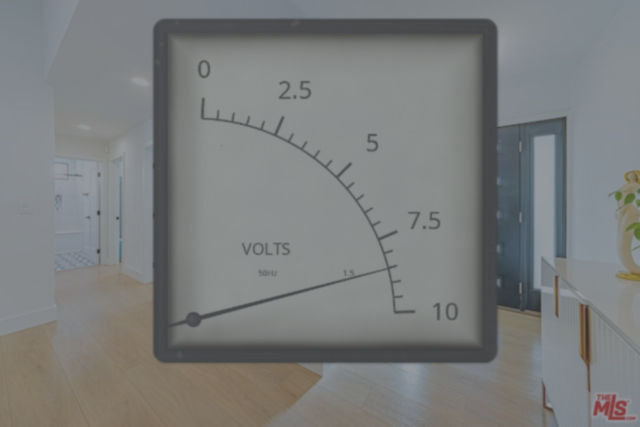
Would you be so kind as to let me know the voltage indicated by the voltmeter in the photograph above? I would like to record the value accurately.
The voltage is 8.5 V
